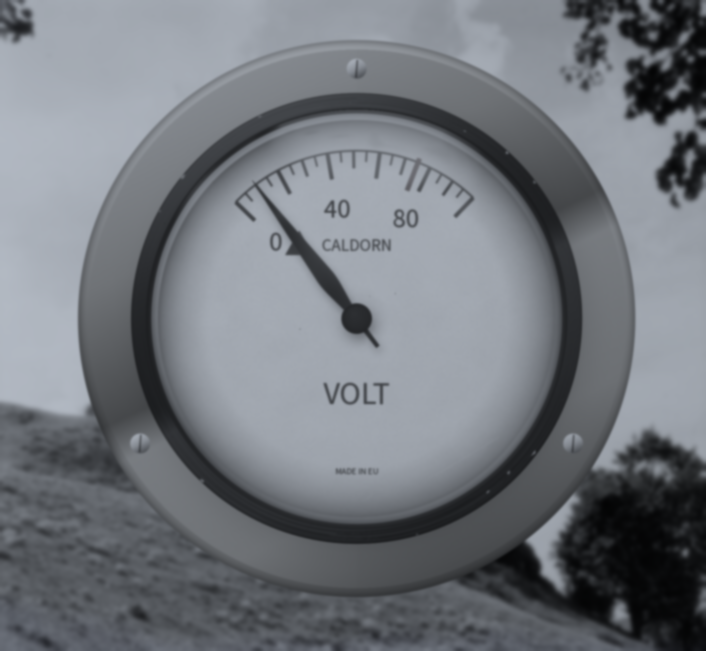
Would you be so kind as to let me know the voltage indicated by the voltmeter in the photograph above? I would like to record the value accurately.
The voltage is 10 V
